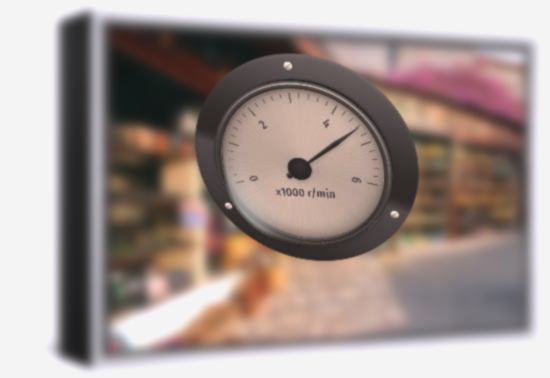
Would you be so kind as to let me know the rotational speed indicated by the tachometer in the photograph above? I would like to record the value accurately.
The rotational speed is 4600 rpm
